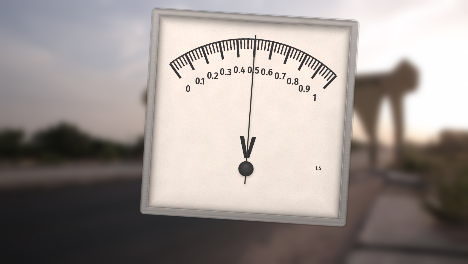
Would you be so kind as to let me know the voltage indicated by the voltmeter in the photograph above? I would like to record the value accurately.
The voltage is 0.5 V
